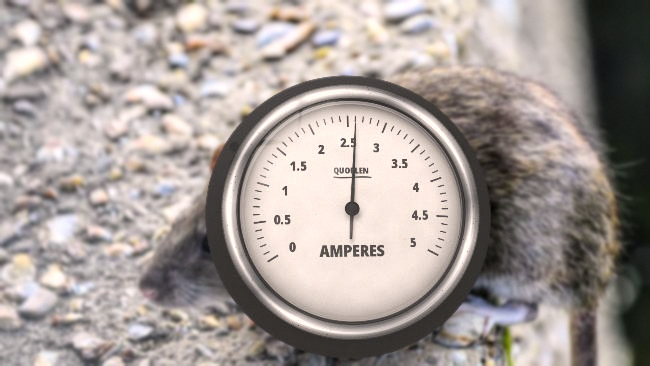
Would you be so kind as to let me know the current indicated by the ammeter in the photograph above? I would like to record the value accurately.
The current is 2.6 A
